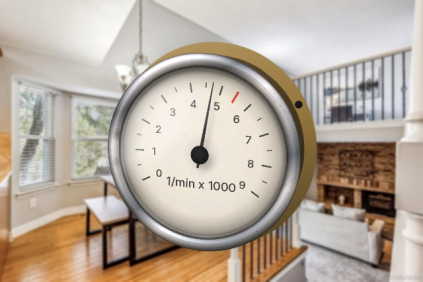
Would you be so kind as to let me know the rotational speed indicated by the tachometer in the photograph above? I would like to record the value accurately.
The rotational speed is 4750 rpm
